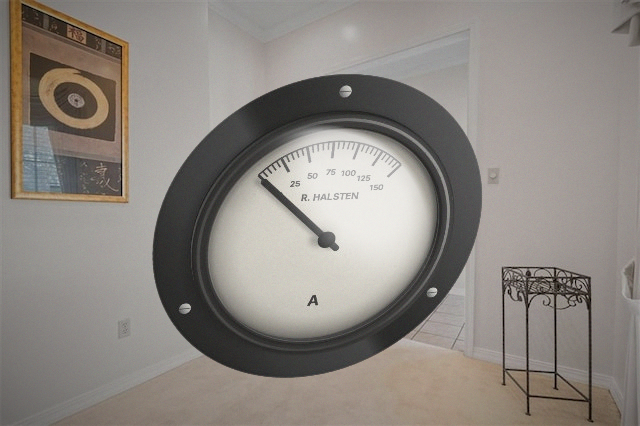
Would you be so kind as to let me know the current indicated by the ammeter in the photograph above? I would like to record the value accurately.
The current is 0 A
